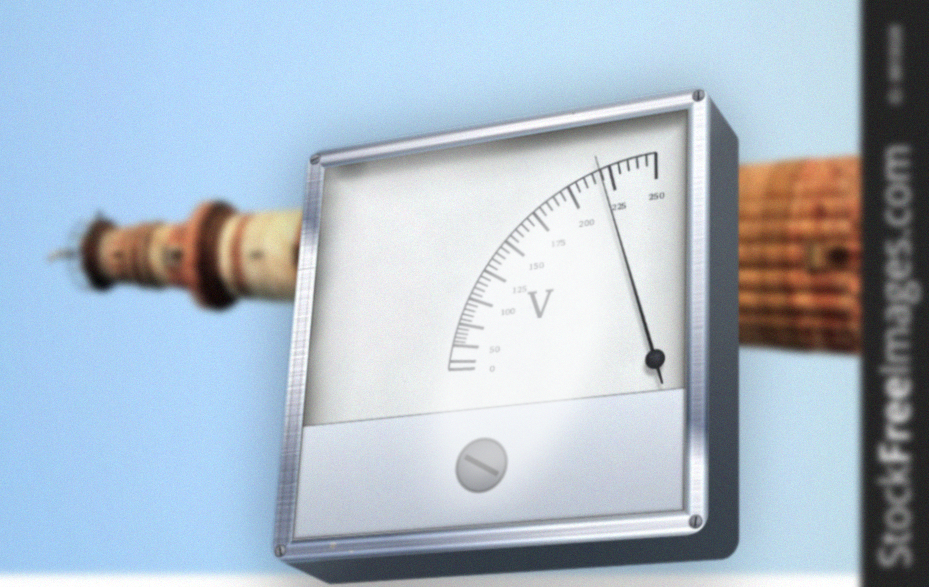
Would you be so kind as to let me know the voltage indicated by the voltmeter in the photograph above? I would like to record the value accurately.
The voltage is 220 V
